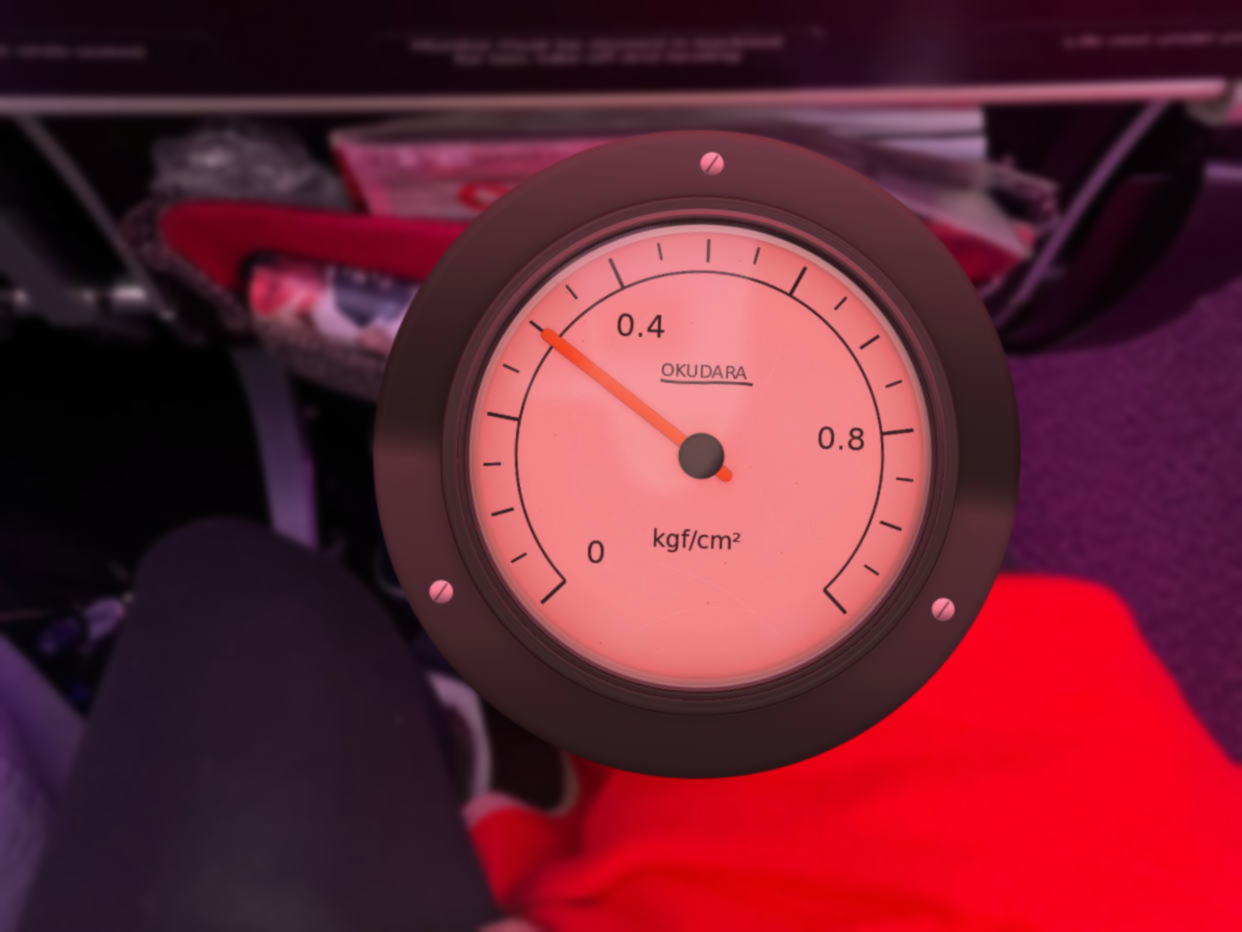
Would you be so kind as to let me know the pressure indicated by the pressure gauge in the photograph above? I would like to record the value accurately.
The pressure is 0.3 kg/cm²
